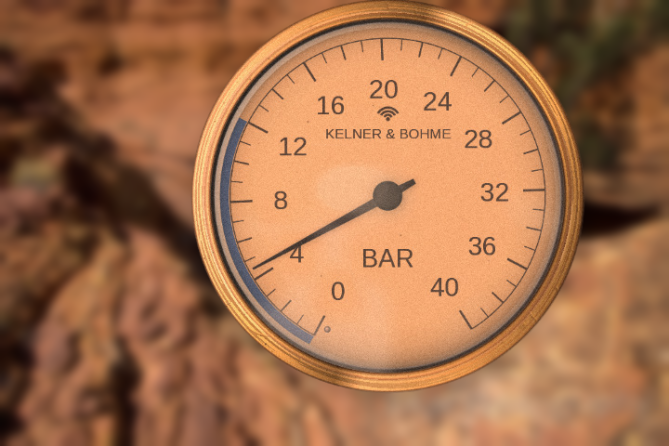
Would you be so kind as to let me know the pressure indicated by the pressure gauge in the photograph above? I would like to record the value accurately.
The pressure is 4.5 bar
